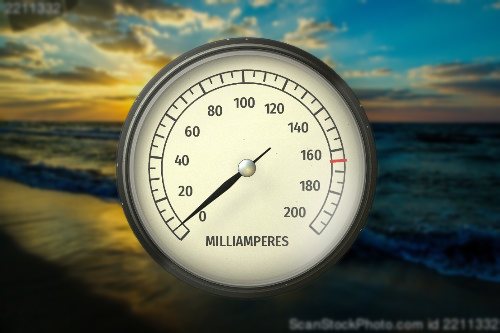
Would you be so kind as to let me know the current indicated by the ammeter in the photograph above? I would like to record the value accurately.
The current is 5 mA
